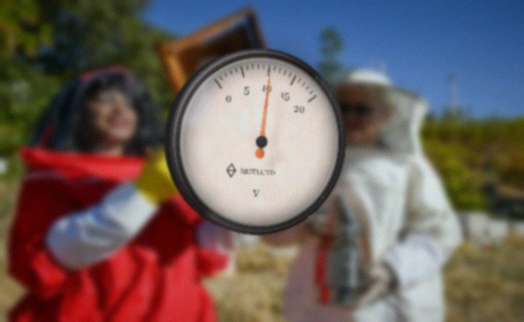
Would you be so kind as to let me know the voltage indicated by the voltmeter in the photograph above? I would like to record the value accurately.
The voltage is 10 V
